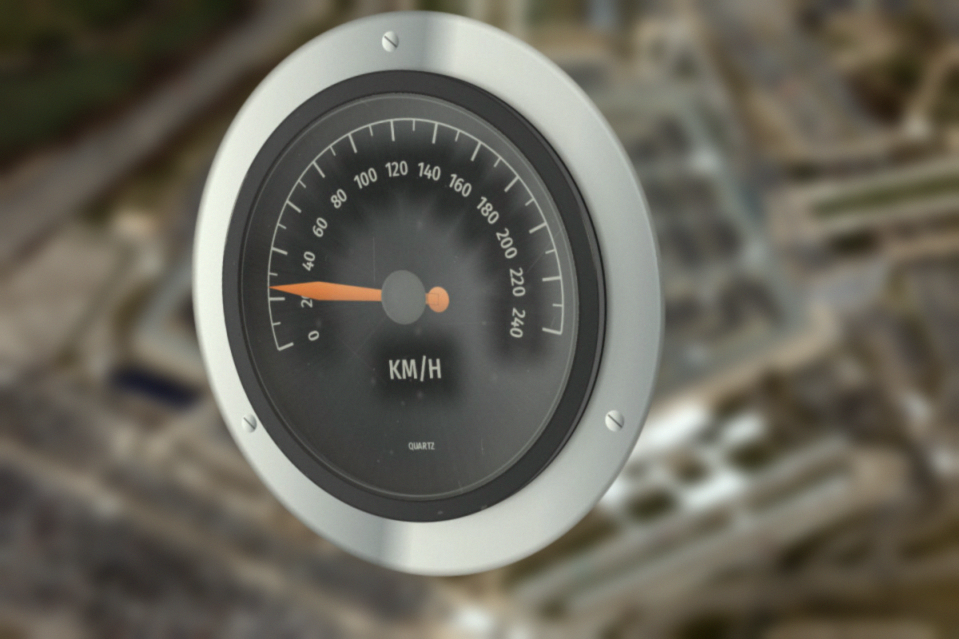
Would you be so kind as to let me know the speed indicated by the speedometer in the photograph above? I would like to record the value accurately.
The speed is 25 km/h
